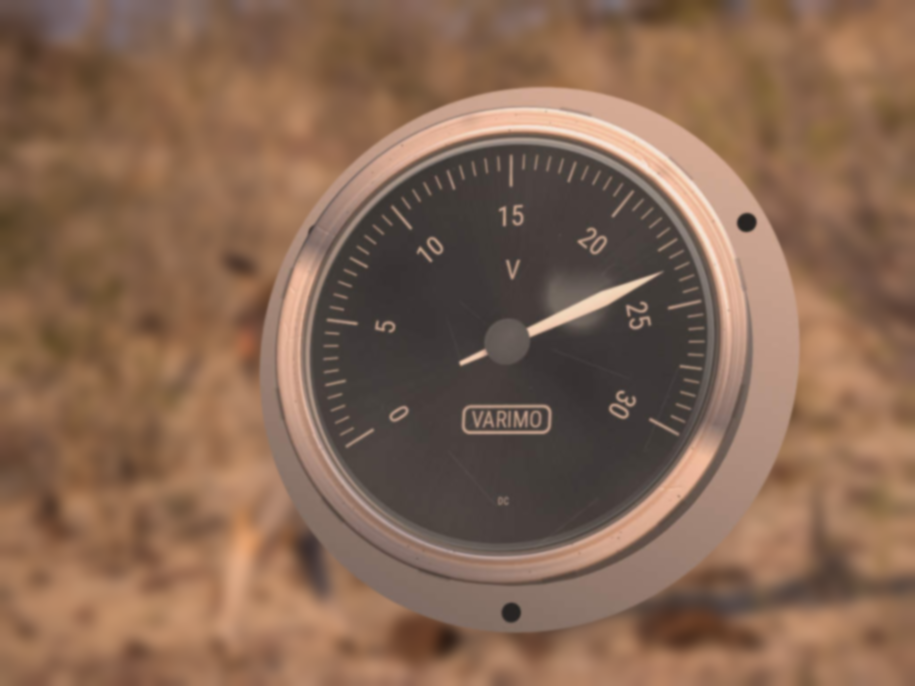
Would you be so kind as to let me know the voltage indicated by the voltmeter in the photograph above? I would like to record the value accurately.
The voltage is 23.5 V
